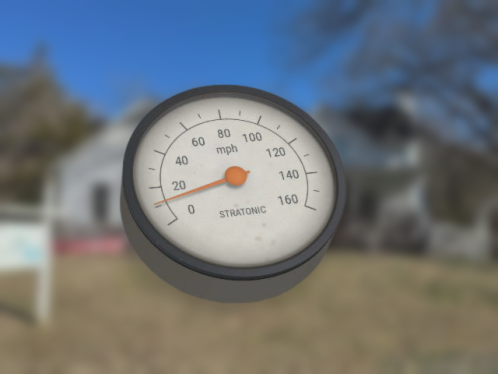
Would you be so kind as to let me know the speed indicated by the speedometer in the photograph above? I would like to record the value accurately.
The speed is 10 mph
